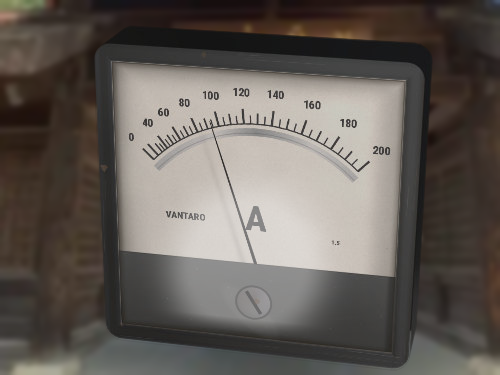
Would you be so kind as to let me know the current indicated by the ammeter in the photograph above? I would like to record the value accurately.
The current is 95 A
